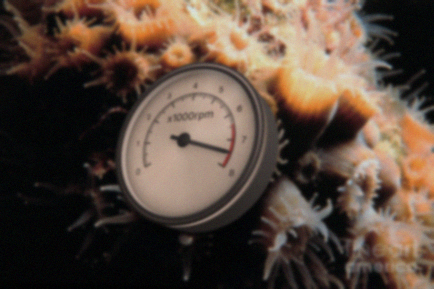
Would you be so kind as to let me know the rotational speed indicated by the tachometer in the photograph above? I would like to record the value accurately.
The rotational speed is 7500 rpm
